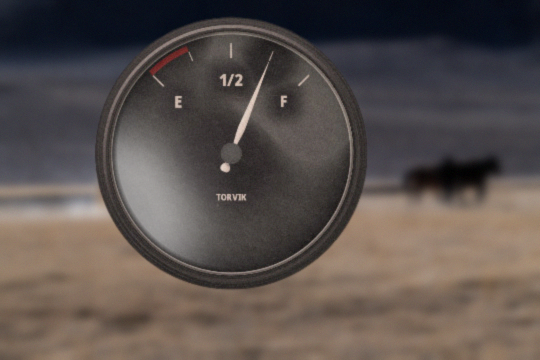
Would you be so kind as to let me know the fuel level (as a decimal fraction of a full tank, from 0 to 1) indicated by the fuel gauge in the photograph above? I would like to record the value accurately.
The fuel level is 0.75
